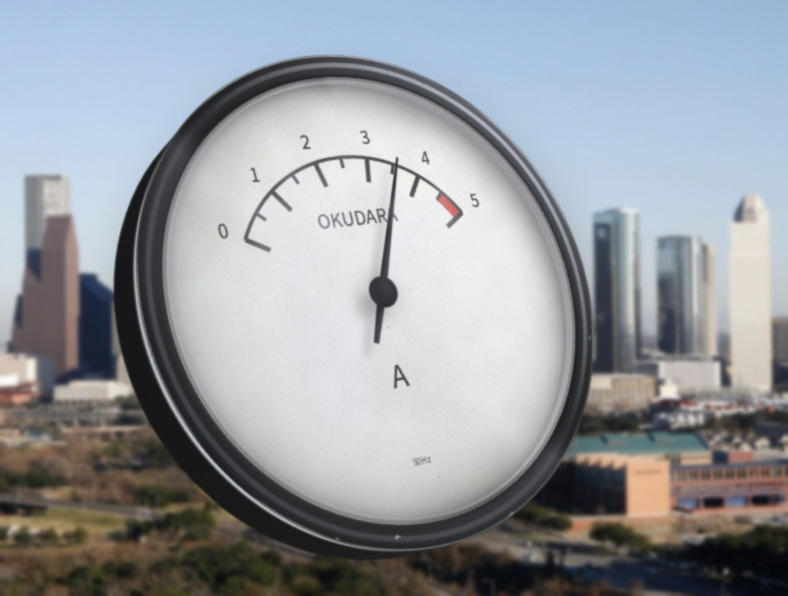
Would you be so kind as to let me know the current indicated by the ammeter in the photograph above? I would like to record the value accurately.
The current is 3.5 A
